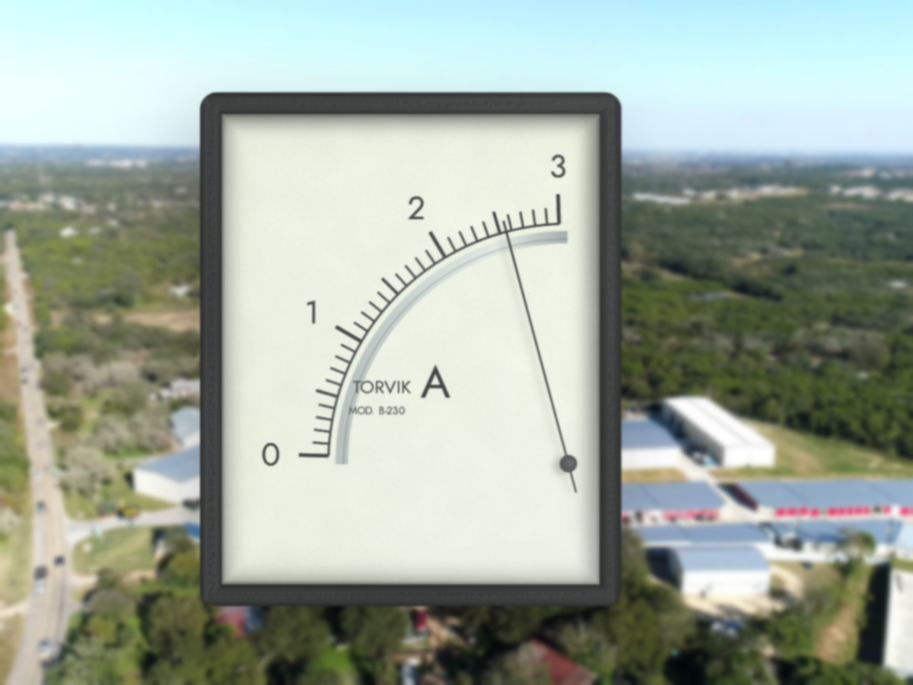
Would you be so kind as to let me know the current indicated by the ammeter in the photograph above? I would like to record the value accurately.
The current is 2.55 A
